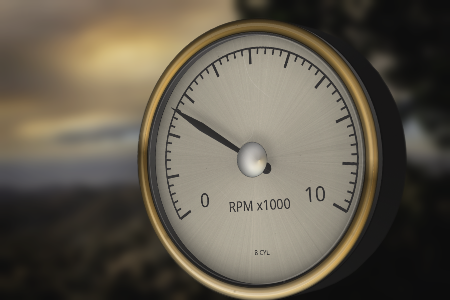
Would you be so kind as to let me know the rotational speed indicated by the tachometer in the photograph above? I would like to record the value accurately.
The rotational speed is 2600 rpm
